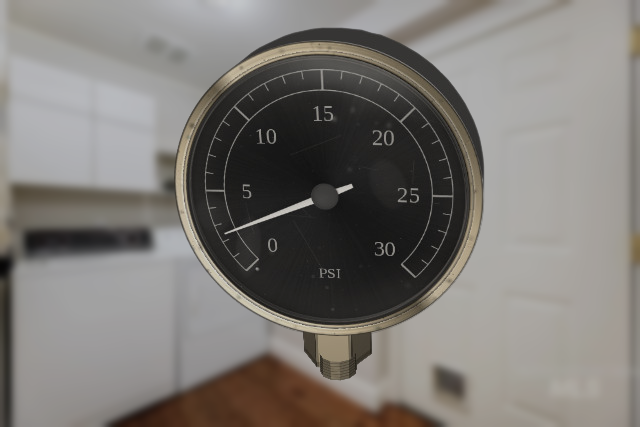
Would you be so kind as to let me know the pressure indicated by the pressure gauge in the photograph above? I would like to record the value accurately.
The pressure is 2.5 psi
